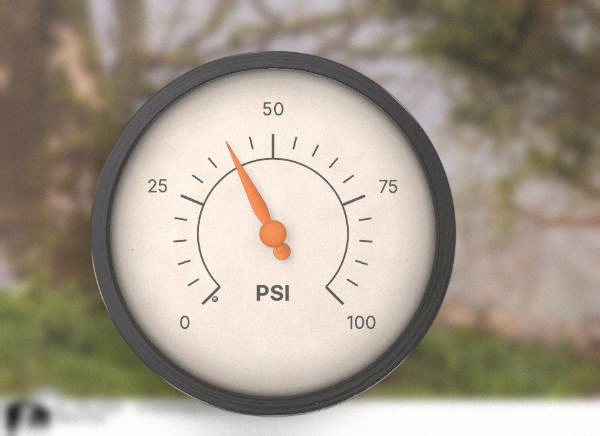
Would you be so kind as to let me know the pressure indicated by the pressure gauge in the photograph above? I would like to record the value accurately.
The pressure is 40 psi
